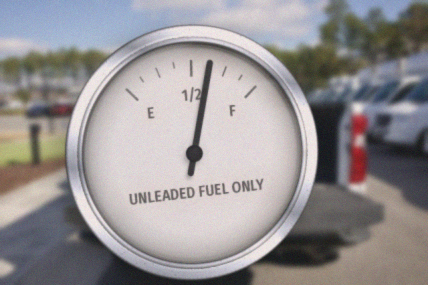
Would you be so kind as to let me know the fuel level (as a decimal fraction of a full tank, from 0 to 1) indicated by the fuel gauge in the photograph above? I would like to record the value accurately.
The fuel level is 0.625
